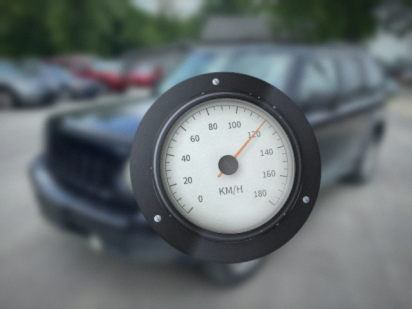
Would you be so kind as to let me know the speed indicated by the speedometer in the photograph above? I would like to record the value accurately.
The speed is 120 km/h
